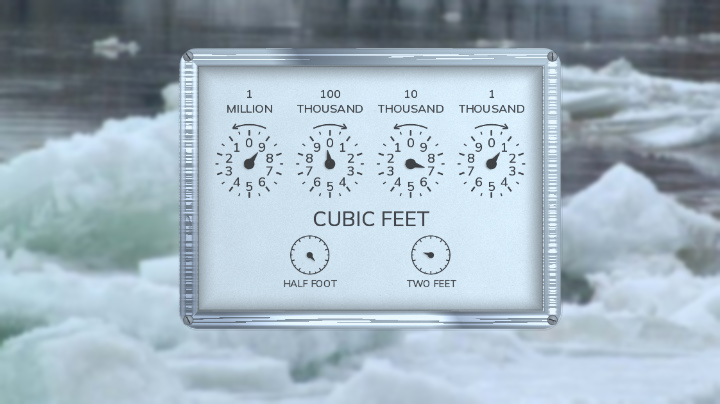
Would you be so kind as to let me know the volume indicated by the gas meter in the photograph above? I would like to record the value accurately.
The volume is 897100 ft³
